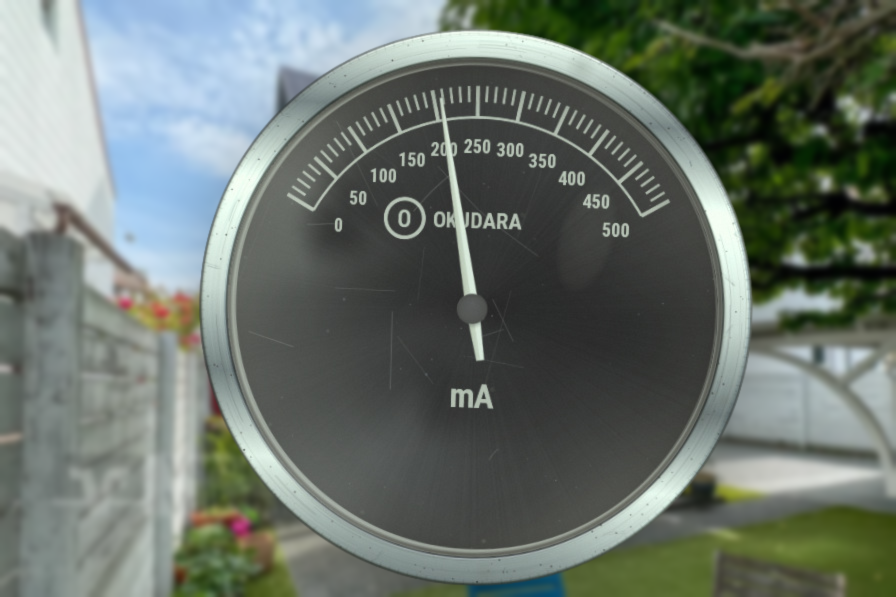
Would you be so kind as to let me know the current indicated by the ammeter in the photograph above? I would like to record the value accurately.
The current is 210 mA
